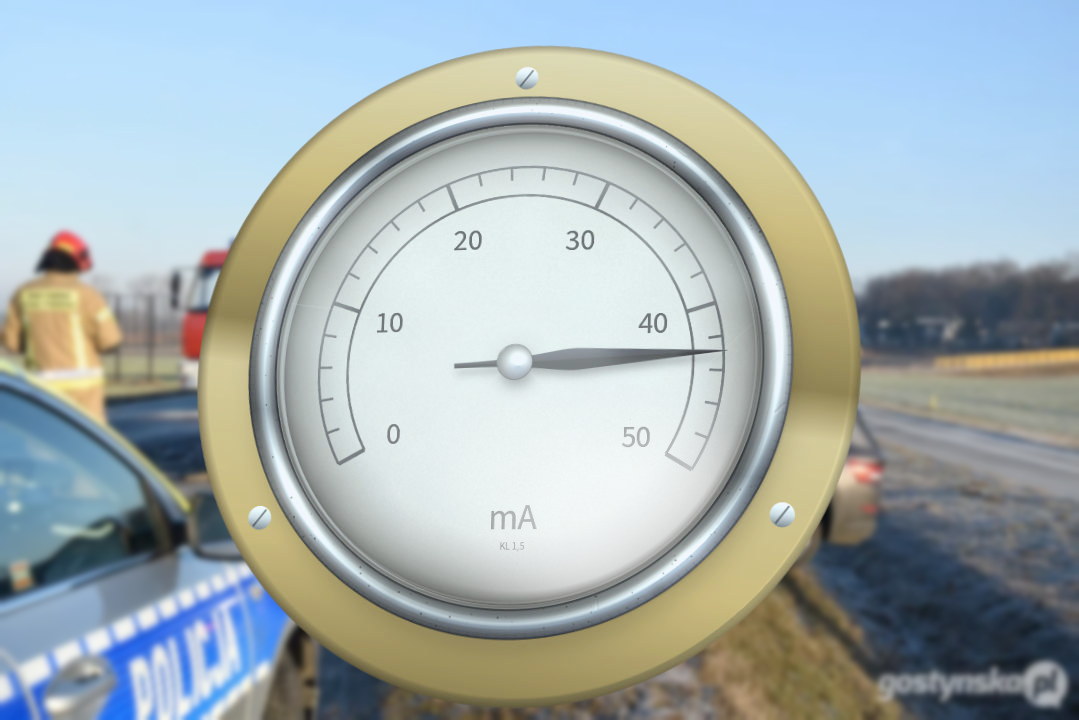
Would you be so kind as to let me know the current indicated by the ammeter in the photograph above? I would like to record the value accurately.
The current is 43 mA
